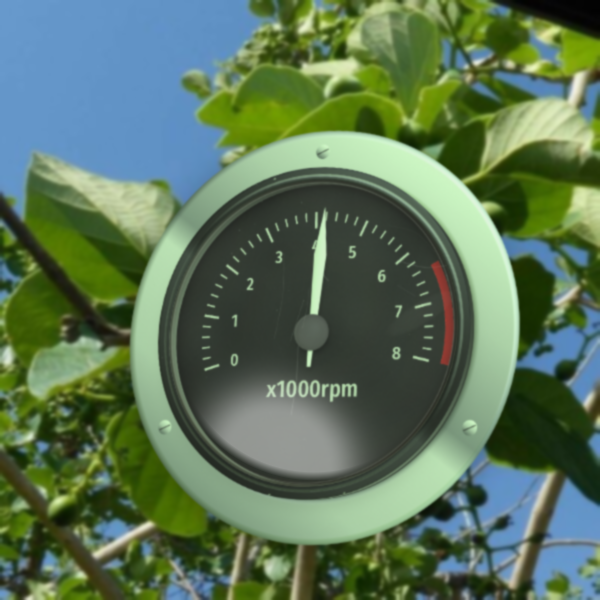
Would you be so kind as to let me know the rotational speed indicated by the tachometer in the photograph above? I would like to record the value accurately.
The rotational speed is 4200 rpm
